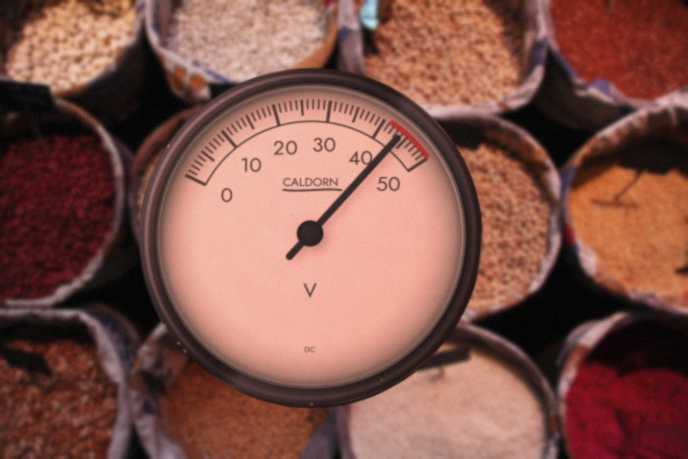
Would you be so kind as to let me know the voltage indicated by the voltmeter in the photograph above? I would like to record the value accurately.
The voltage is 44 V
